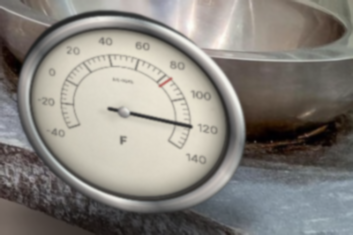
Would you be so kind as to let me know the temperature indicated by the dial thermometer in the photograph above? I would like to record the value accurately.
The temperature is 120 °F
